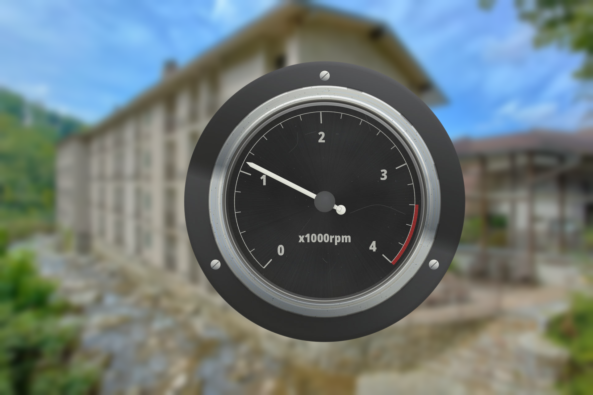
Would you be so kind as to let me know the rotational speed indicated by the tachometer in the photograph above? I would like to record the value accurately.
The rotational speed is 1100 rpm
